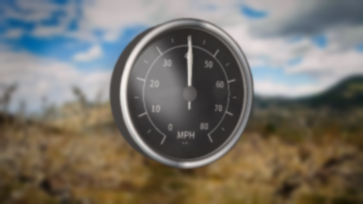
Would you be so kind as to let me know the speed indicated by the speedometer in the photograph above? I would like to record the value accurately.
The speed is 40 mph
